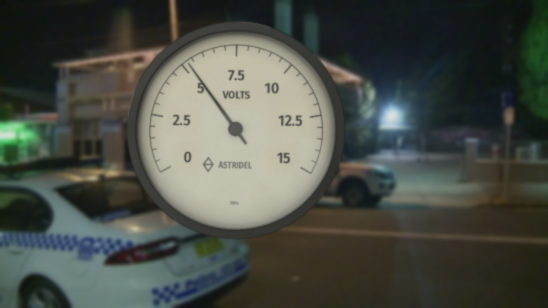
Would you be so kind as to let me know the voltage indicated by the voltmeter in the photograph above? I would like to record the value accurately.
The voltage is 5.25 V
